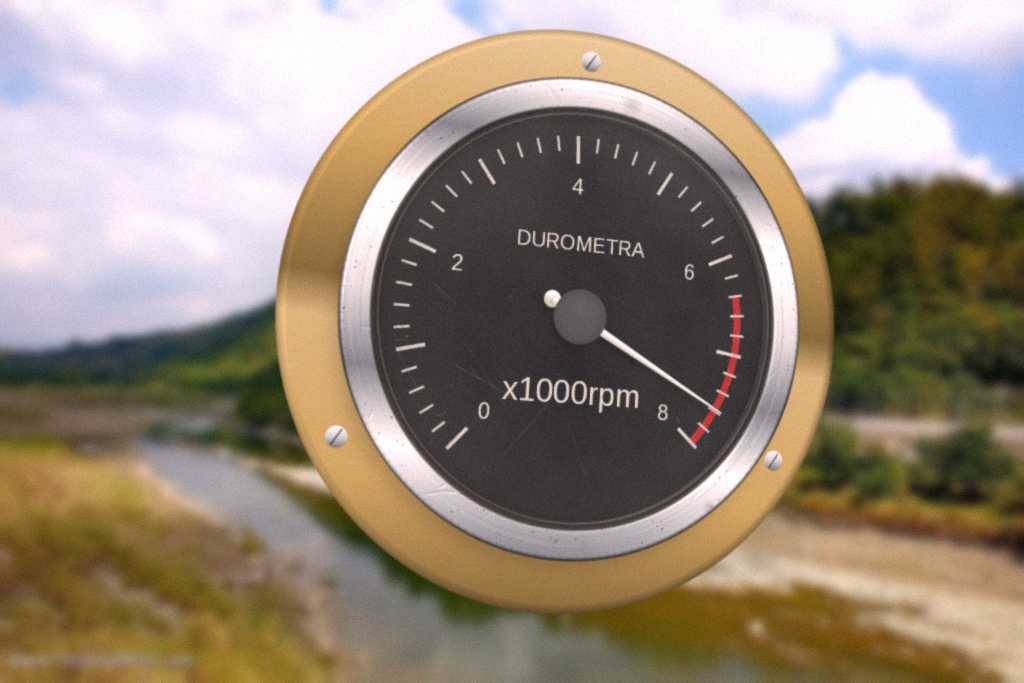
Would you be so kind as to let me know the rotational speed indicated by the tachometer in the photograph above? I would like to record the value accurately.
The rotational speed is 7600 rpm
